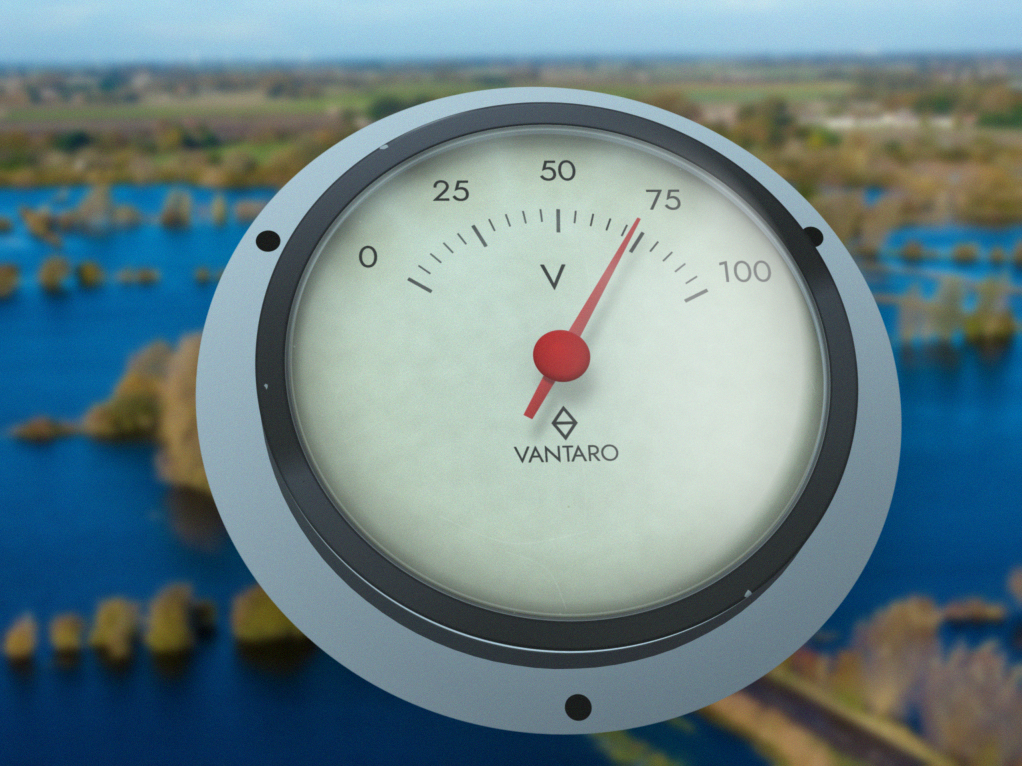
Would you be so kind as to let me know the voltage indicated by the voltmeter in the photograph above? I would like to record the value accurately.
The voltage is 72.5 V
